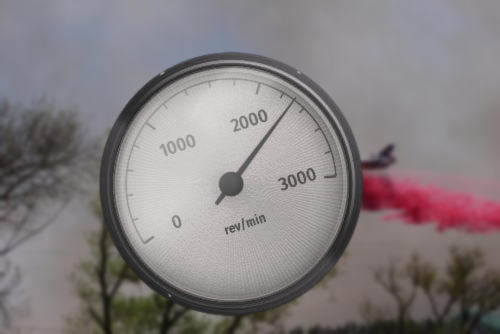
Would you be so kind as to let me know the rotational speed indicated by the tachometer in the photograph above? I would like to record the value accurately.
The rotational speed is 2300 rpm
